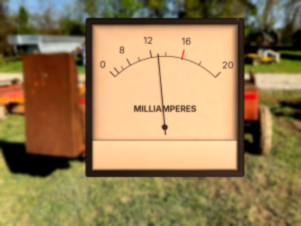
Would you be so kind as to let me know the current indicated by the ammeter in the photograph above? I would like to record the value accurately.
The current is 13 mA
